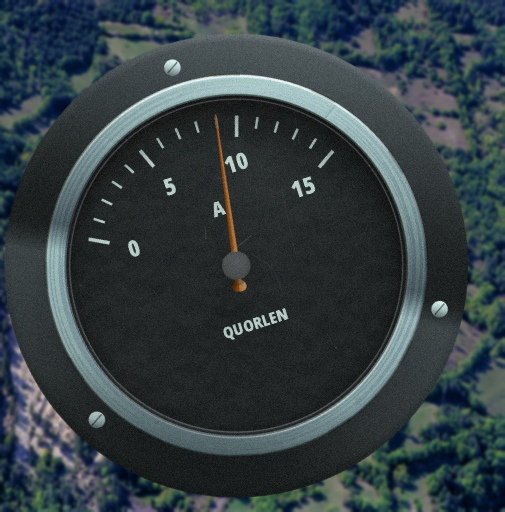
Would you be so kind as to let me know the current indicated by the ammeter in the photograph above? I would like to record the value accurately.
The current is 9 A
